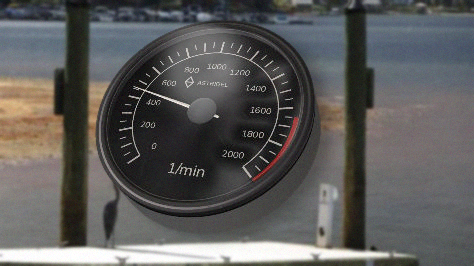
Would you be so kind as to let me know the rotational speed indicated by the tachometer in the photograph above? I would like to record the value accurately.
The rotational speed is 450 rpm
